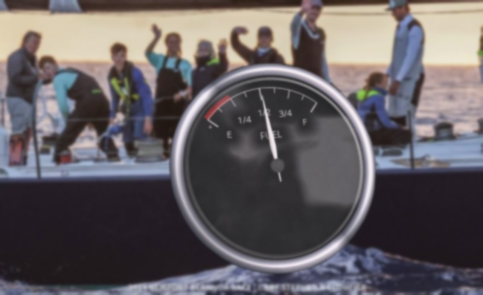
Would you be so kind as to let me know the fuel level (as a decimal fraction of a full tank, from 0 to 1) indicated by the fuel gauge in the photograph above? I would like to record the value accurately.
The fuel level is 0.5
